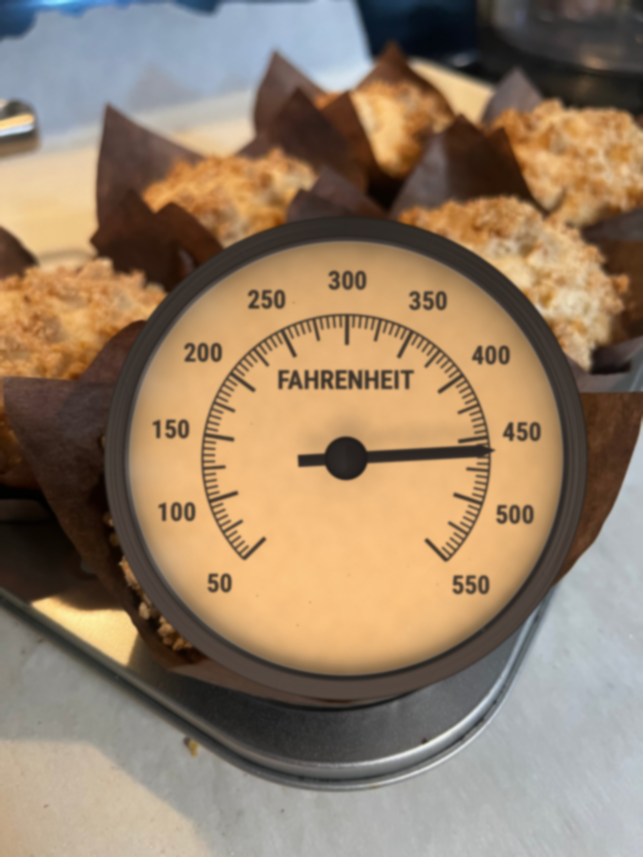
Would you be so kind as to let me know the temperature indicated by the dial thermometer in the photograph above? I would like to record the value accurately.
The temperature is 460 °F
